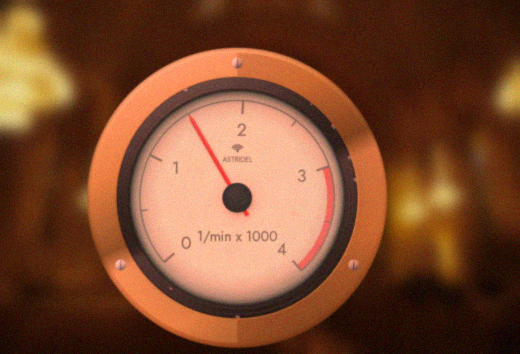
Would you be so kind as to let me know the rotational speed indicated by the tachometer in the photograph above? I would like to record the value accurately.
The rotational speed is 1500 rpm
